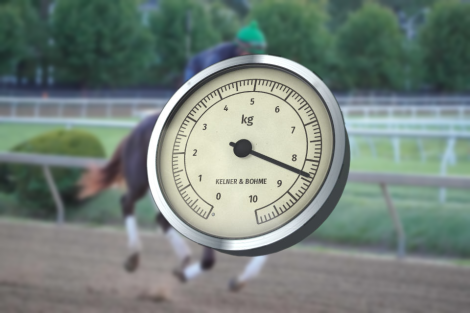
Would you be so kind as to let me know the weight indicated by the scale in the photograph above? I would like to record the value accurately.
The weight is 8.4 kg
